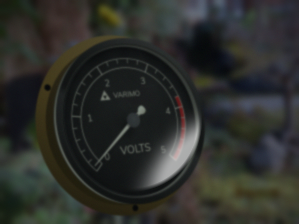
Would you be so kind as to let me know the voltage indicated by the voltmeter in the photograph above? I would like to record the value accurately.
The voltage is 0.1 V
